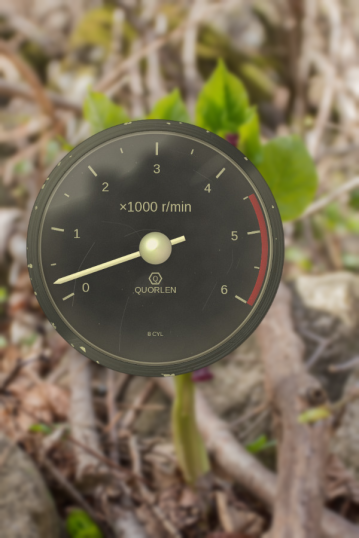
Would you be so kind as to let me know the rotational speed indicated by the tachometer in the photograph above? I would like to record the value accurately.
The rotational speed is 250 rpm
